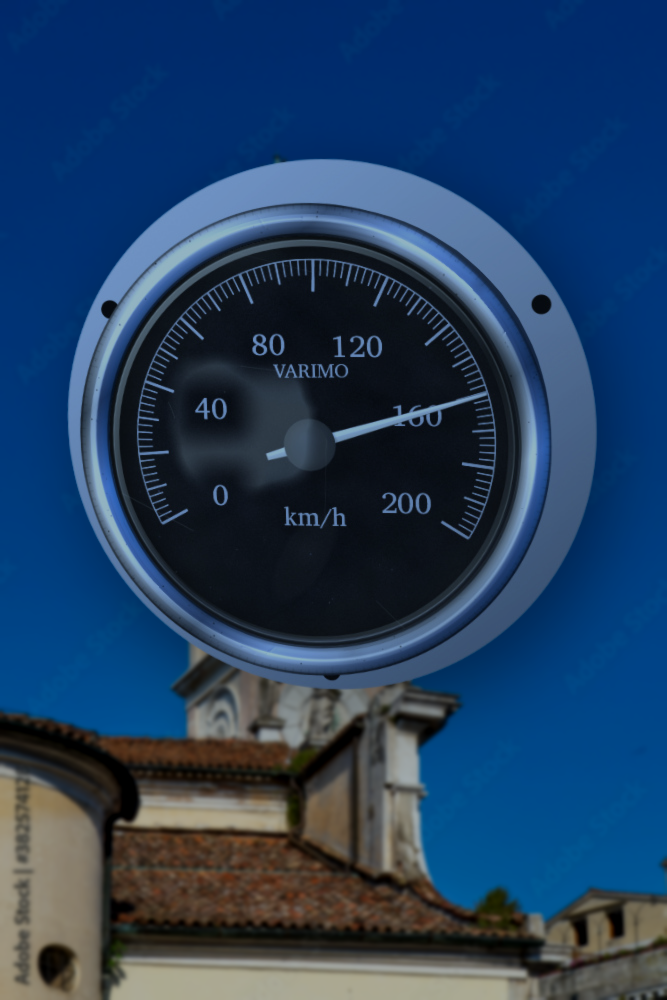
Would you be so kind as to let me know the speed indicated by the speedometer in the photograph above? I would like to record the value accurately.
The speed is 160 km/h
